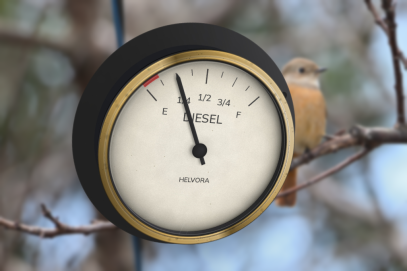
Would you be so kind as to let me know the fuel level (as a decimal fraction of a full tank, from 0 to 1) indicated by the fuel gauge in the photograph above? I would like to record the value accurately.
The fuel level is 0.25
